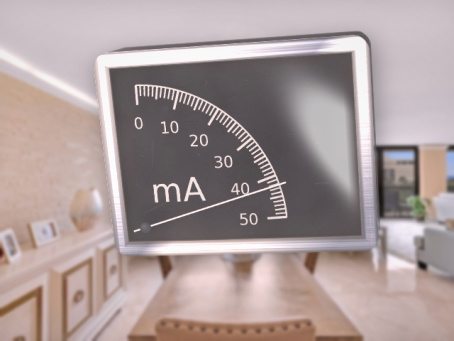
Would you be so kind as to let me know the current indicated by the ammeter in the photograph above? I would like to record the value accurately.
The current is 42 mA
